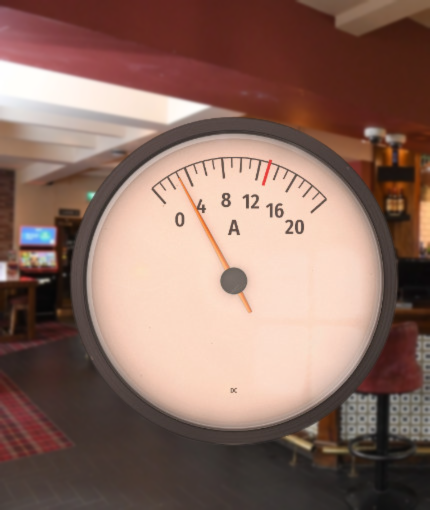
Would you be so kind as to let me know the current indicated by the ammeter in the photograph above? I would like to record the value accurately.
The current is 3 A
